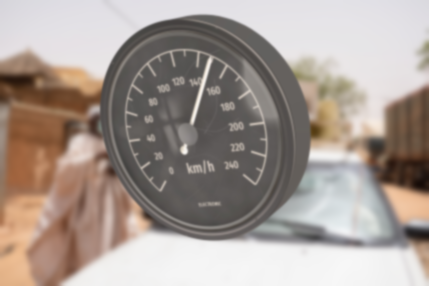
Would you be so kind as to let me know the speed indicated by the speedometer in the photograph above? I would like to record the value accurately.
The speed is 150 km/h
